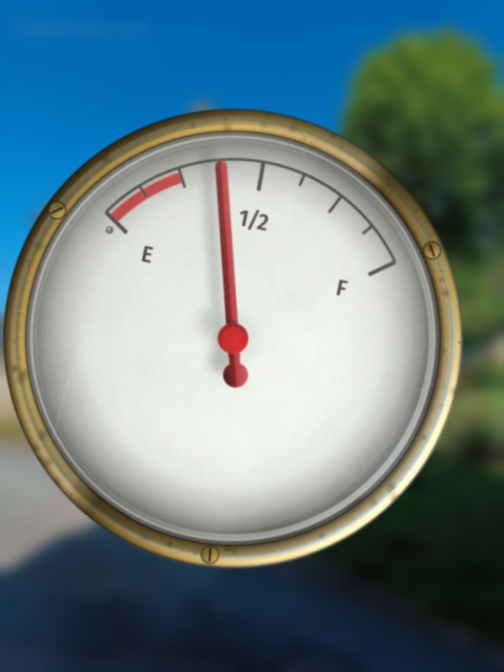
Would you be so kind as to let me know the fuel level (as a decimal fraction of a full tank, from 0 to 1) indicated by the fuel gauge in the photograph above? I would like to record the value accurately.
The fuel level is 0.375
